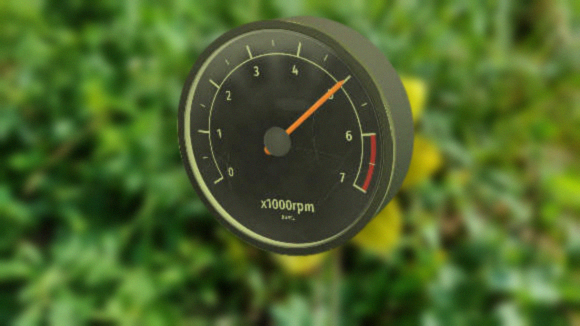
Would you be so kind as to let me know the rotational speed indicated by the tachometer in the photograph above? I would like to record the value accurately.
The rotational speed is 5000 rpm
